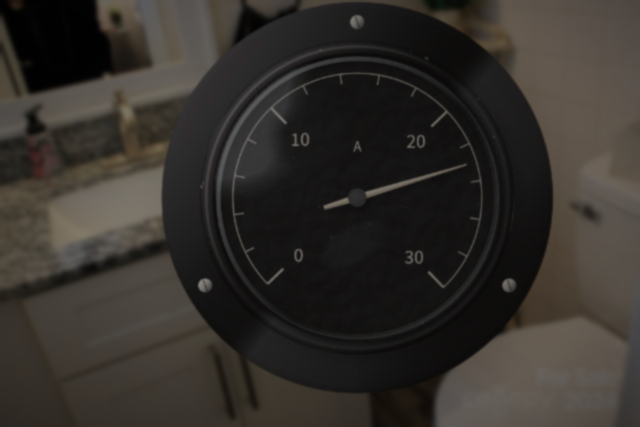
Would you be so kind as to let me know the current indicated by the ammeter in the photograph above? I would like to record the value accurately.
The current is 23 A
